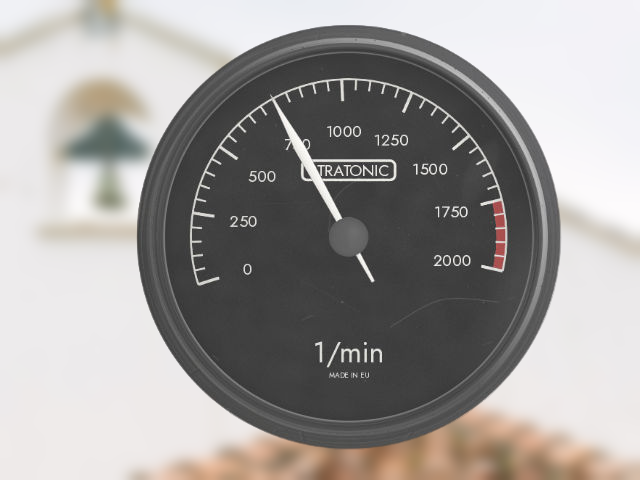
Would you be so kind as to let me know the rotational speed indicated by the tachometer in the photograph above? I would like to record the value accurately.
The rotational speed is 750 rpm
